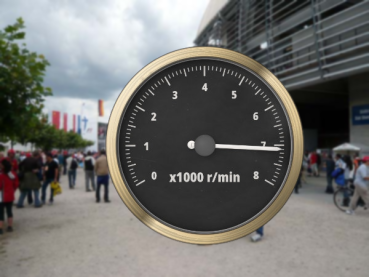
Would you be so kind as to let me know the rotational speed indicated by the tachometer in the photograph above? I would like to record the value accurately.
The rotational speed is 7100 rpm
